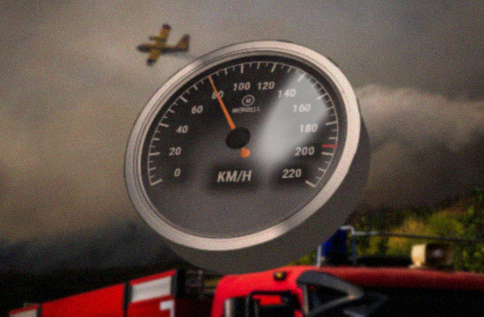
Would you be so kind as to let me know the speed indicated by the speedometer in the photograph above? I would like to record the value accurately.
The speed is 80 km/h
